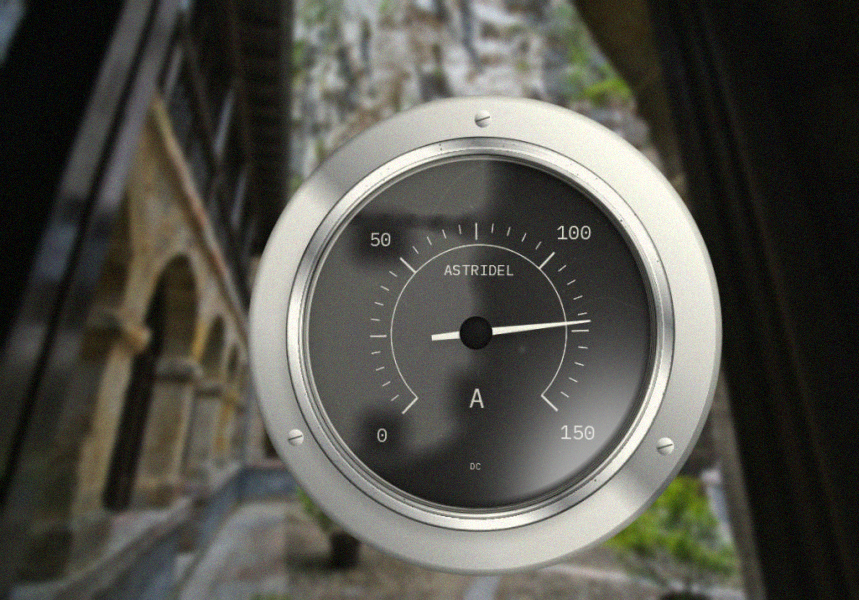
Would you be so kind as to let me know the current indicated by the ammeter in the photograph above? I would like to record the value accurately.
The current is 122.5 A
